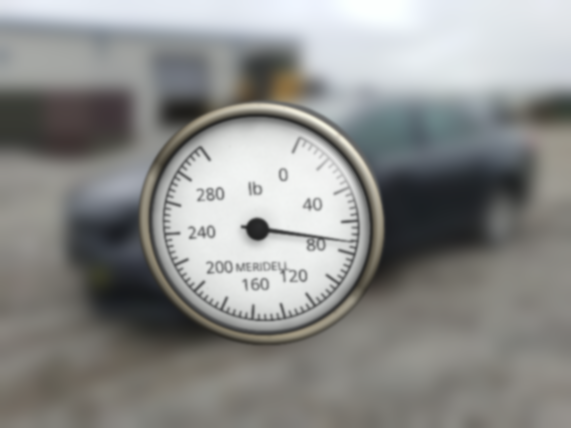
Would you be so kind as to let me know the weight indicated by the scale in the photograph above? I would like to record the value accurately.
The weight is 72 lb
